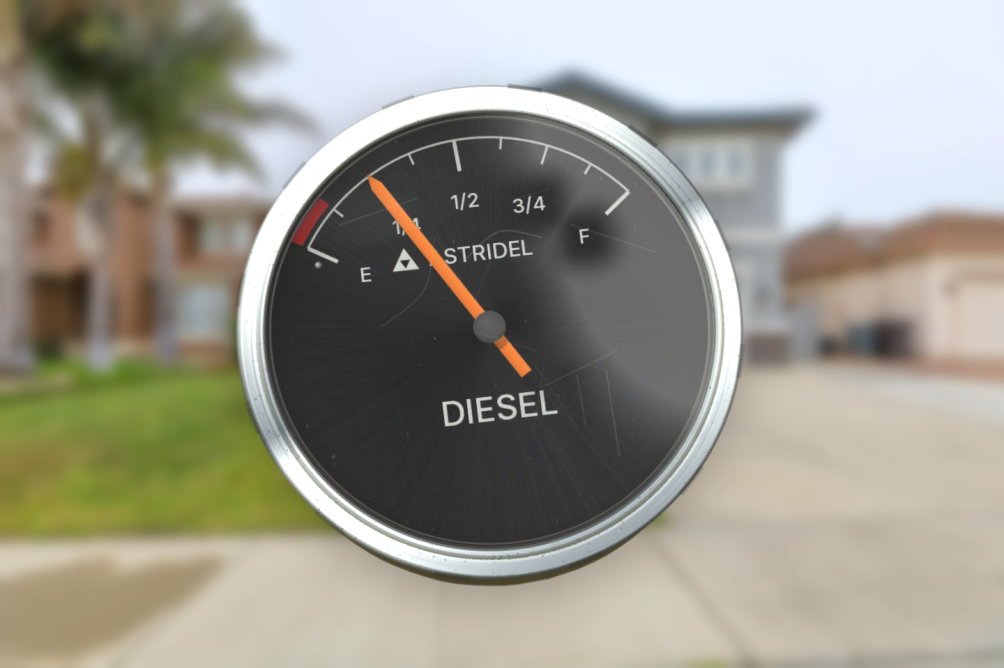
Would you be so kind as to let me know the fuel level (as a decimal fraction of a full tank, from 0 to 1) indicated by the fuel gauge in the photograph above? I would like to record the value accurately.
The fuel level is 0.25
